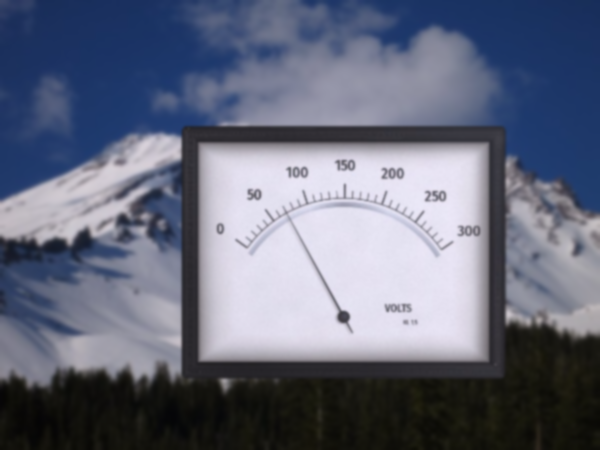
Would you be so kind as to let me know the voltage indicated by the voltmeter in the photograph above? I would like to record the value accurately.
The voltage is 70 V
